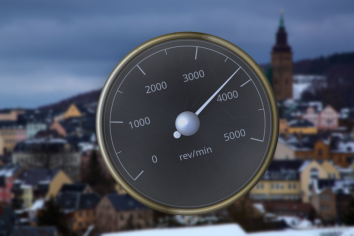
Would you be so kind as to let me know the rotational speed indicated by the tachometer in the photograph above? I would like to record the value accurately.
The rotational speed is 3750 rpm
